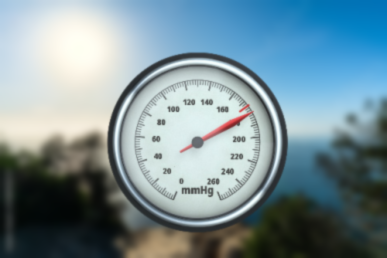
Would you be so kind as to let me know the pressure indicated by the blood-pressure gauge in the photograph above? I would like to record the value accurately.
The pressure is 180 mmHg
